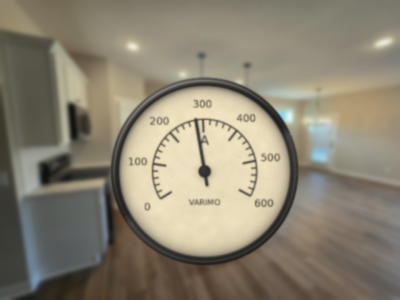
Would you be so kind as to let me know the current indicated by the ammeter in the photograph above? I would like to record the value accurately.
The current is 280 A
